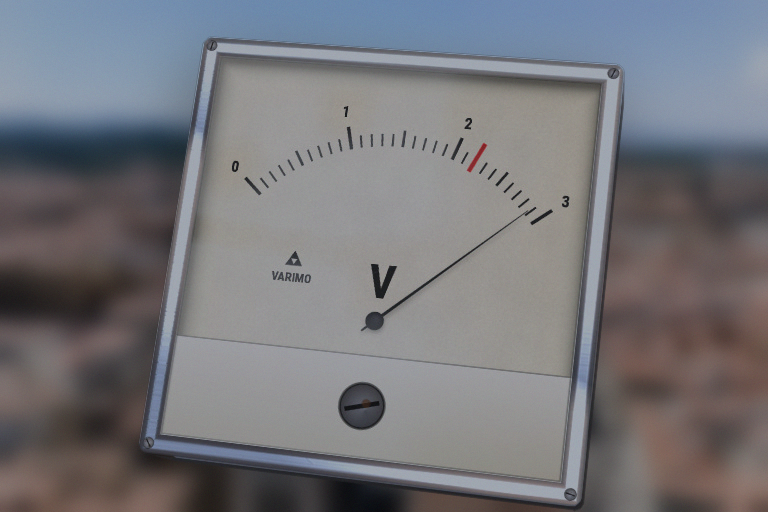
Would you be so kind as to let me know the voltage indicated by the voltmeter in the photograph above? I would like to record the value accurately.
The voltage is 2.9 V
